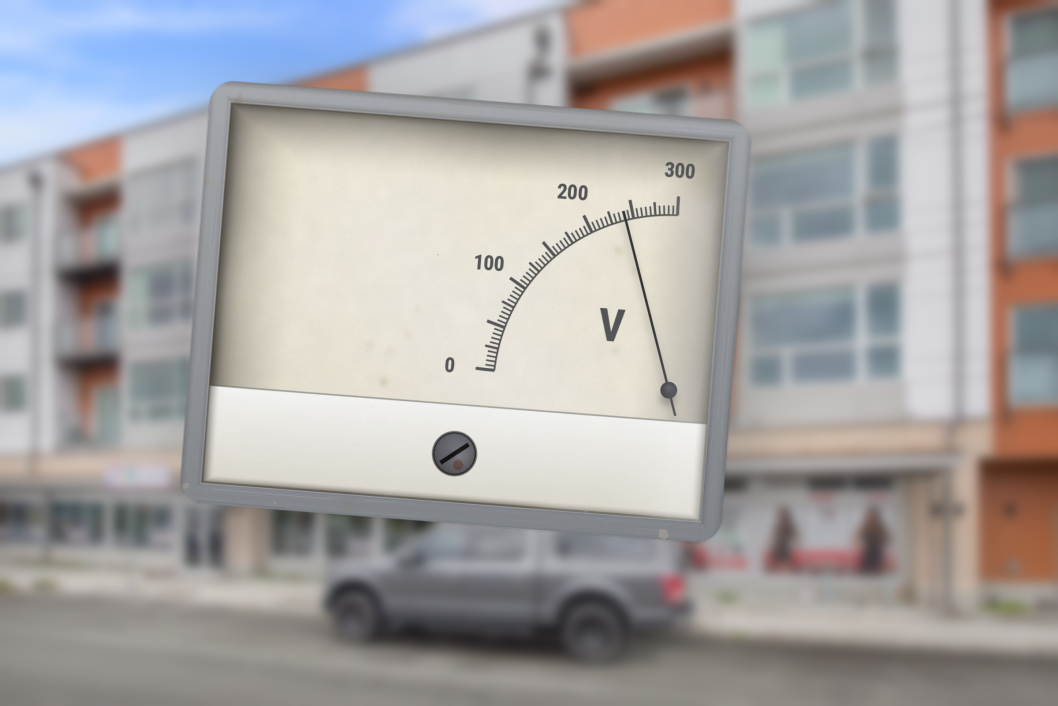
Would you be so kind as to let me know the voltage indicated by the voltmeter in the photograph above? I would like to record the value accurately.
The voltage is 240 V
